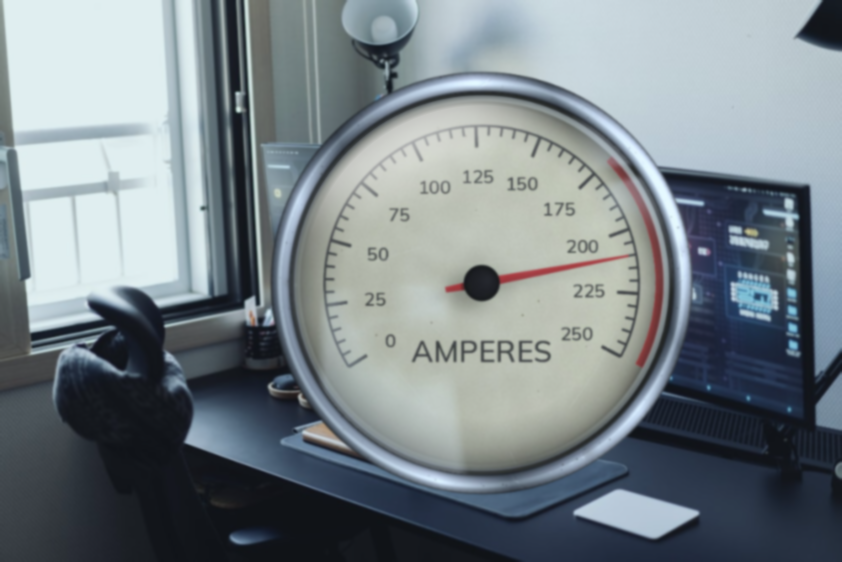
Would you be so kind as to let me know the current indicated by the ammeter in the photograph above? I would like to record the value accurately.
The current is 210 A
